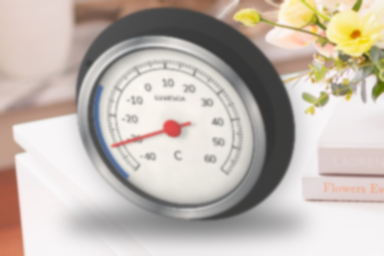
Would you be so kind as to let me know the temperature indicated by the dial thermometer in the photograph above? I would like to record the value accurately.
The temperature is -30 °C
